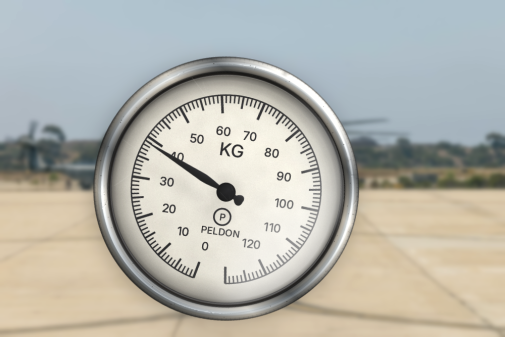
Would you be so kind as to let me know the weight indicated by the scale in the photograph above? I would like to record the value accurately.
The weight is 39 kg
